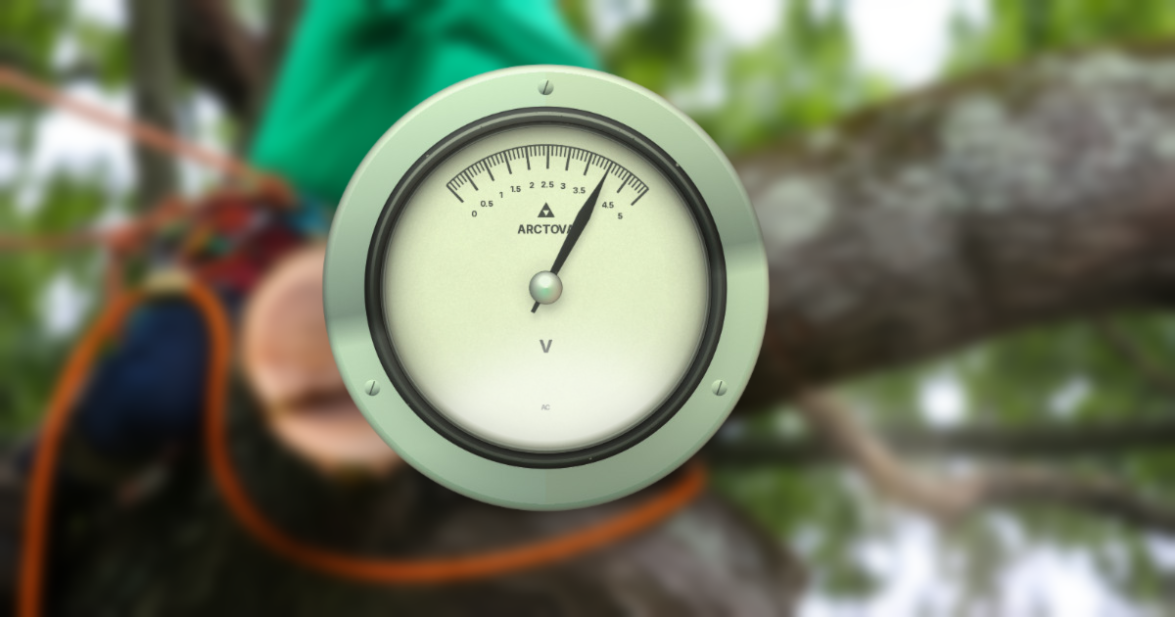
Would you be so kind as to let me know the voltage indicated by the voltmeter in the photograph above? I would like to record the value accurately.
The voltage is 4 V
